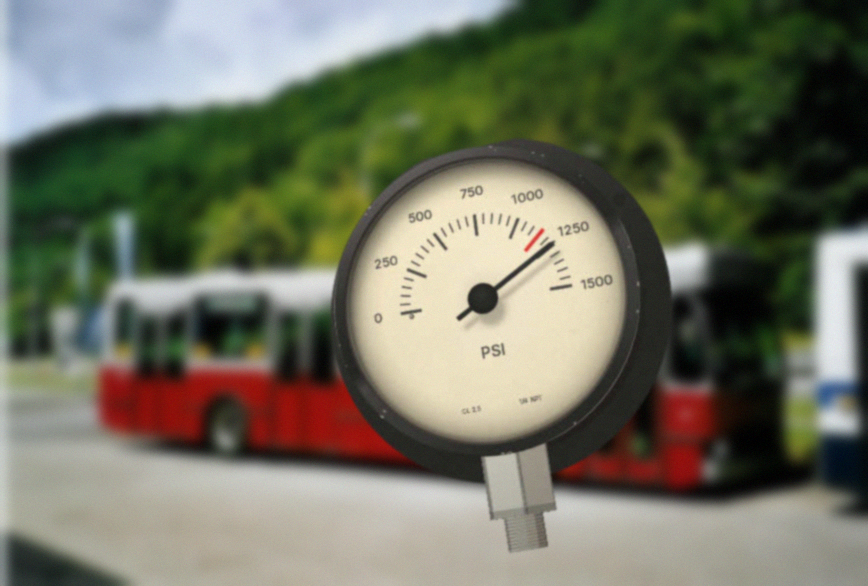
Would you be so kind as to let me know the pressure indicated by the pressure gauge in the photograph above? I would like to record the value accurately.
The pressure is 1250 psi
